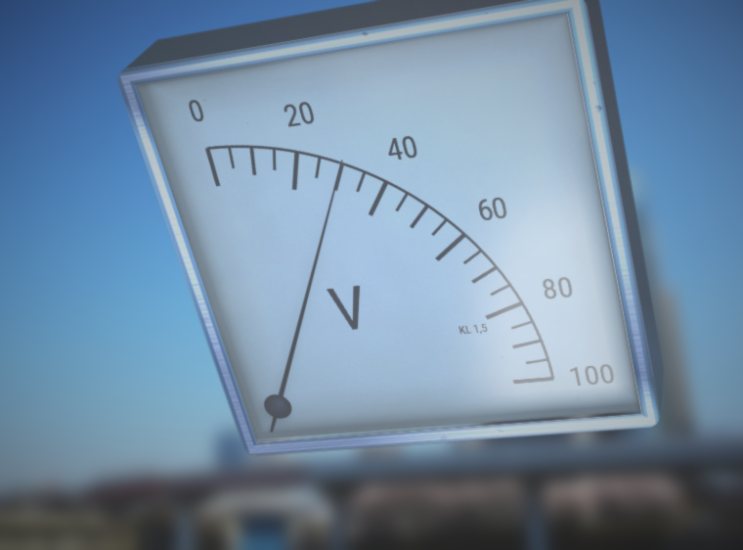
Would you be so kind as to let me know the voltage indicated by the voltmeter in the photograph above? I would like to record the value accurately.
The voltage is 30 V
